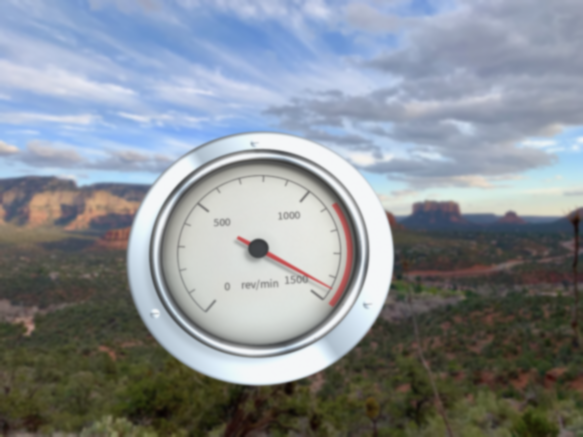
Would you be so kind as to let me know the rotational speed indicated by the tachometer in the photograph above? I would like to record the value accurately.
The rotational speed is 1450 rpm
